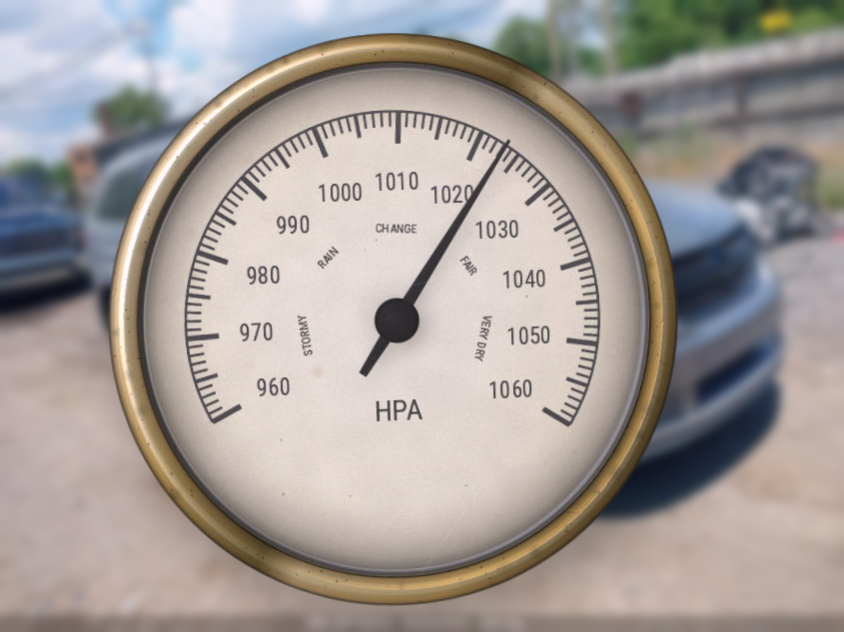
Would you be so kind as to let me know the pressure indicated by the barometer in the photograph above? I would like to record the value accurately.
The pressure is 1023 hPa
